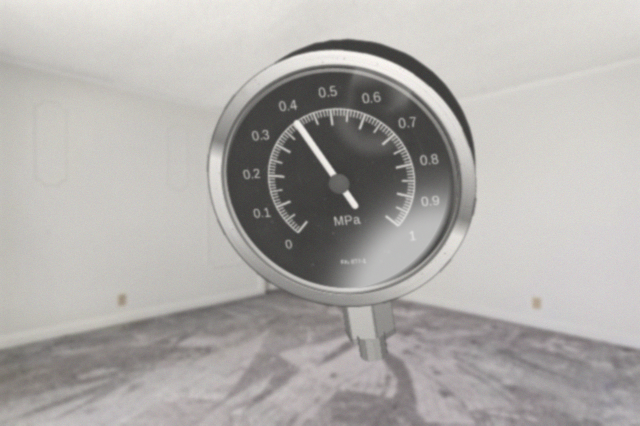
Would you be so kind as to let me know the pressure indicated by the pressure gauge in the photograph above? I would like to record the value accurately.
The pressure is 0.4 MPa
